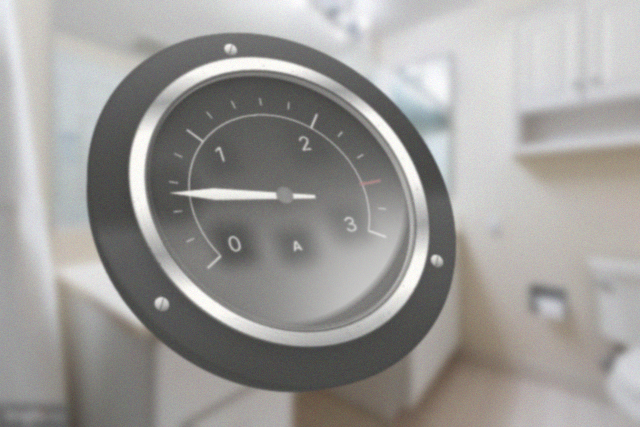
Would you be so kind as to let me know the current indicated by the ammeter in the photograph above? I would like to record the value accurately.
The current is 0.5 A
